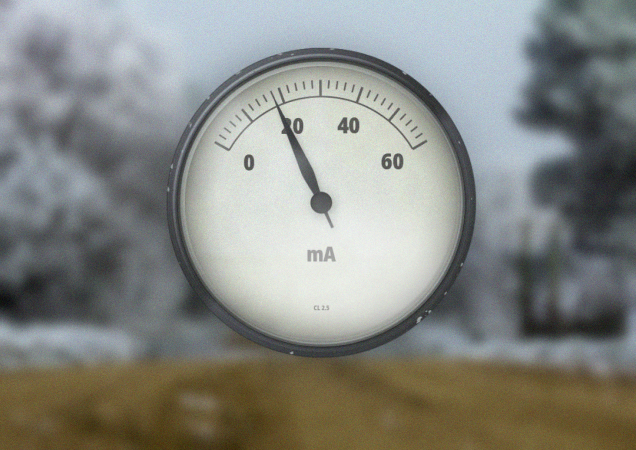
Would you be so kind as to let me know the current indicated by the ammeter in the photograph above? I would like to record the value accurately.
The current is 18 mA
